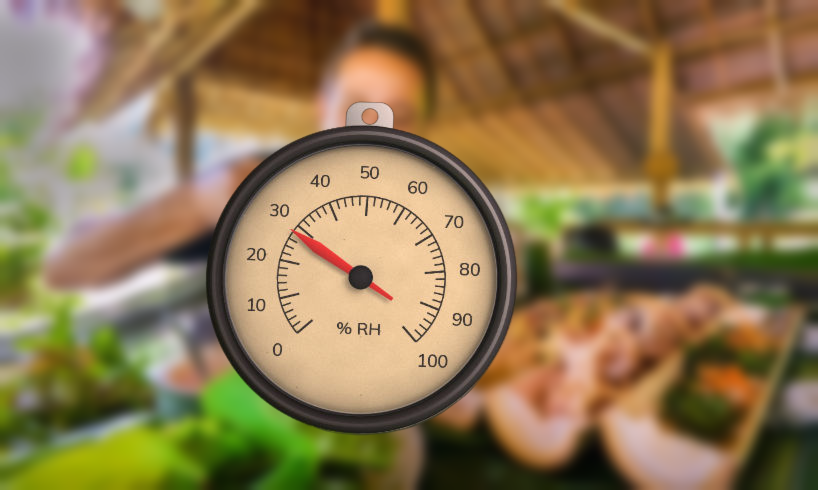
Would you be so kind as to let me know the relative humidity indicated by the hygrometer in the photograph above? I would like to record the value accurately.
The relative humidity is 28 %
